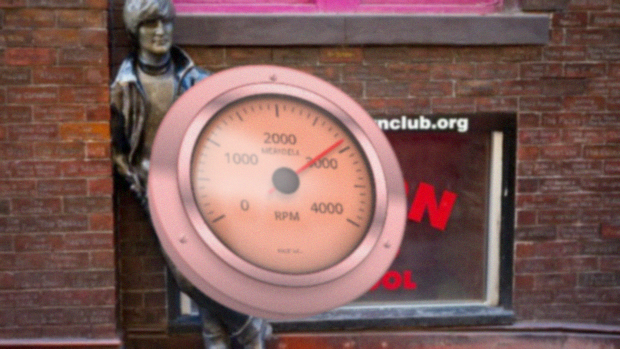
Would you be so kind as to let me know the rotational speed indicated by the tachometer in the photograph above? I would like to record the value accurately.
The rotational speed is 2900 rpm
